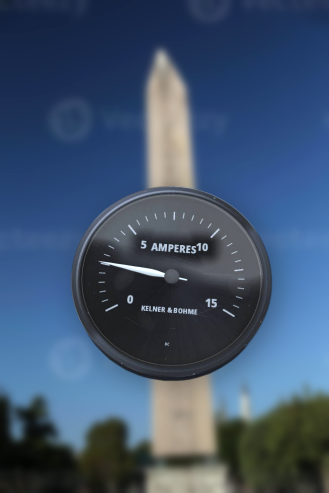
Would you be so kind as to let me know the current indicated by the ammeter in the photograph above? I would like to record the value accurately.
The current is 2.5 A
